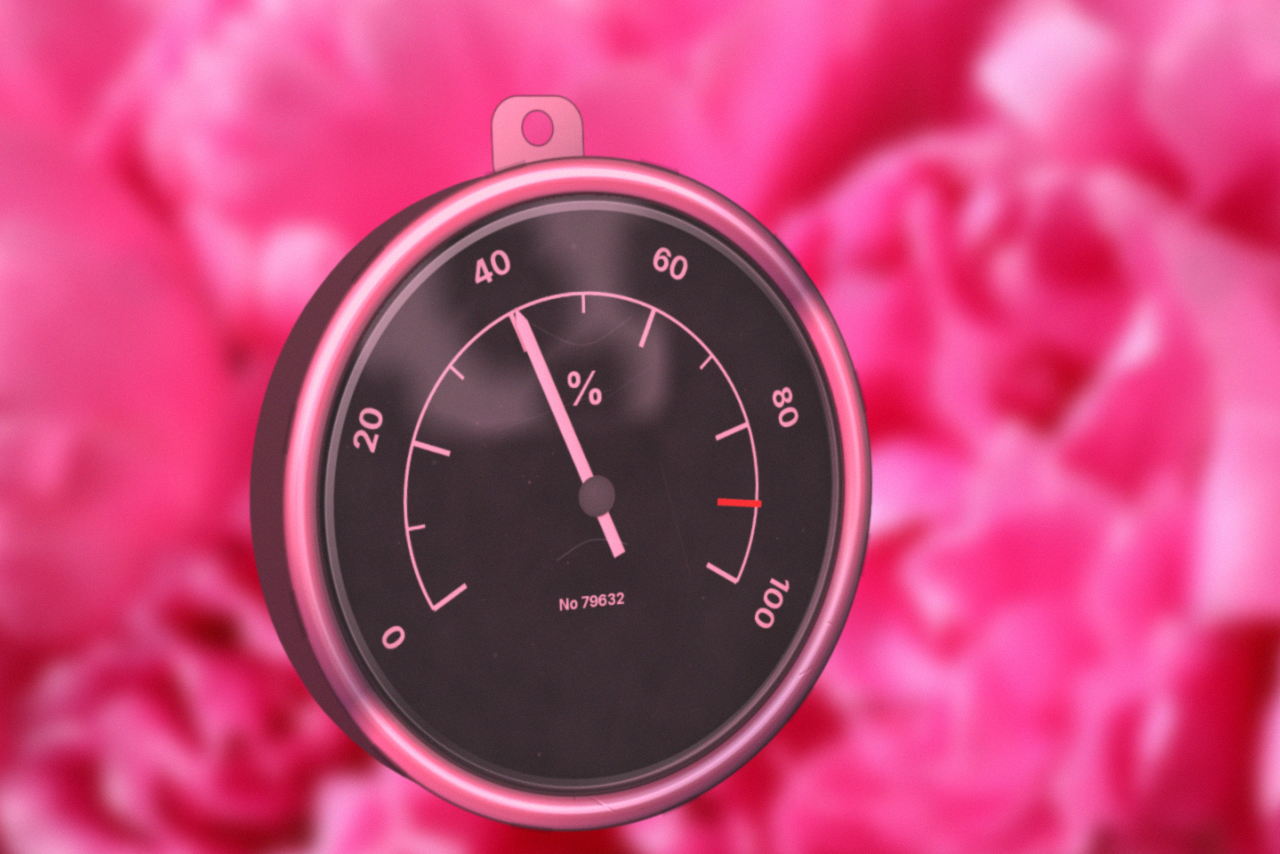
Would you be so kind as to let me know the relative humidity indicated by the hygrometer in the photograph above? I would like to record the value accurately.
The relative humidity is 40 %
